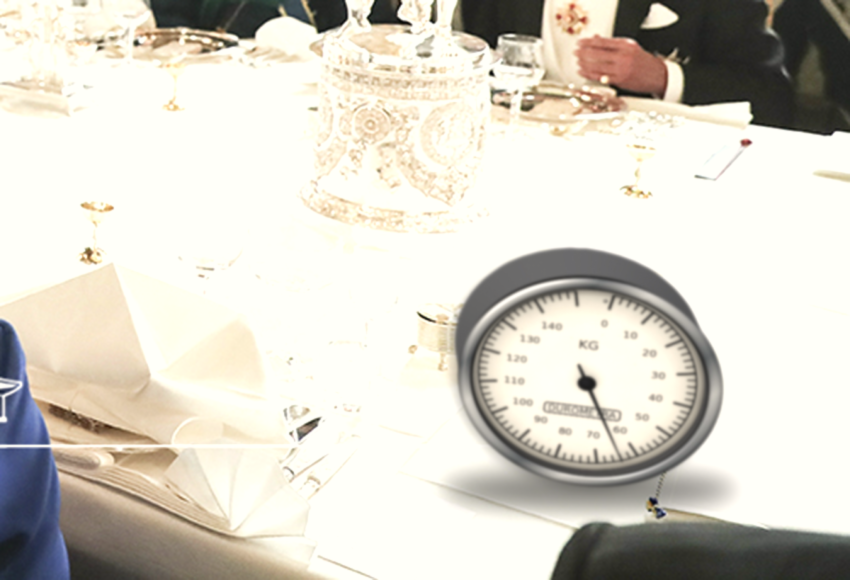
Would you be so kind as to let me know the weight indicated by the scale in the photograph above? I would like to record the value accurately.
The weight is 64 kg
